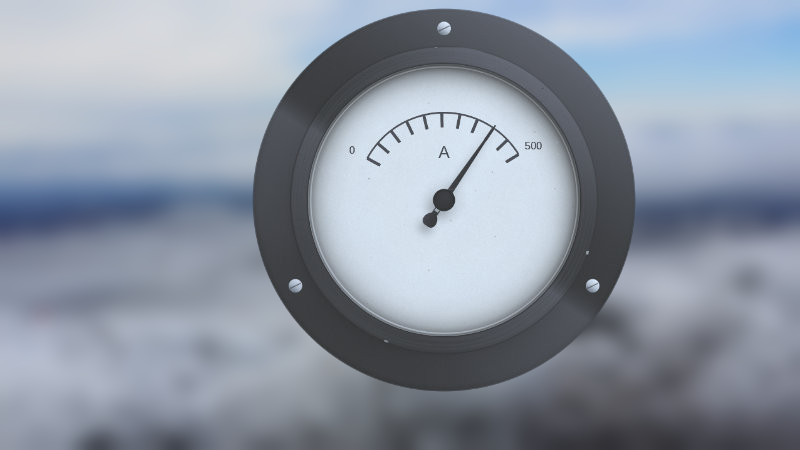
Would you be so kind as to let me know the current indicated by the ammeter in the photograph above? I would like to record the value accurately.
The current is 400 A
